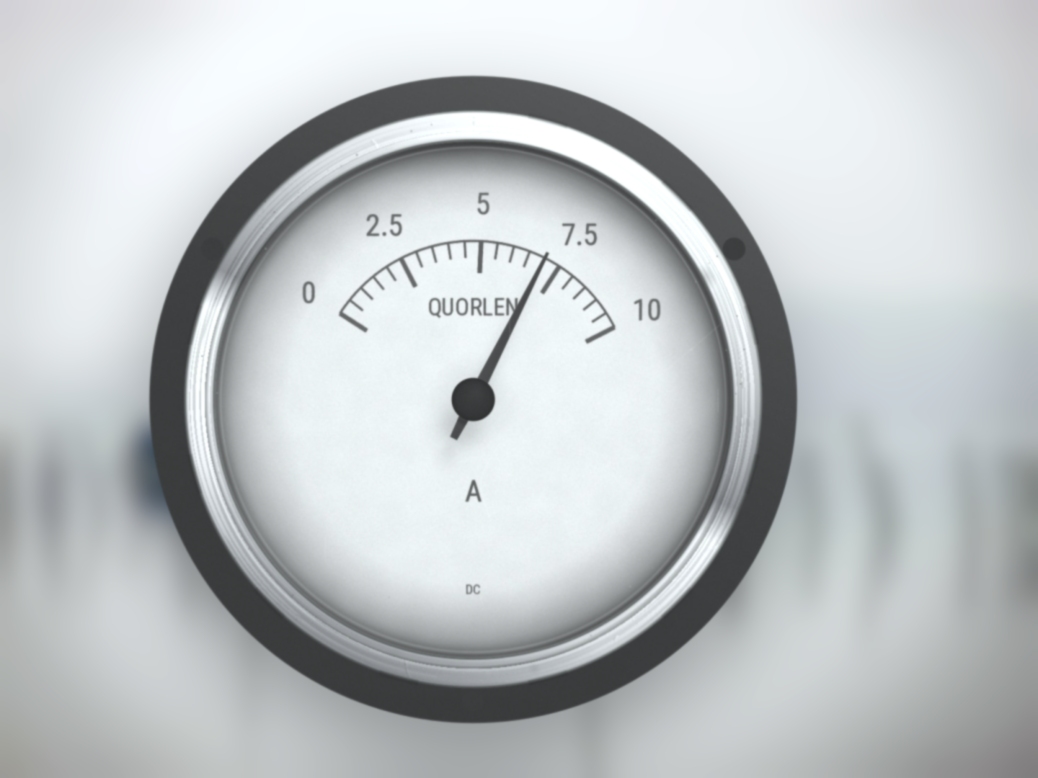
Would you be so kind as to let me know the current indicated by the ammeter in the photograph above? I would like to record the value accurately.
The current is 7 A
